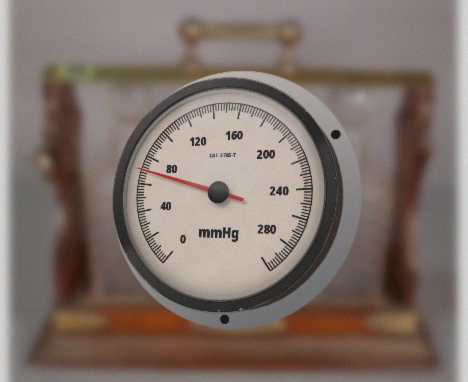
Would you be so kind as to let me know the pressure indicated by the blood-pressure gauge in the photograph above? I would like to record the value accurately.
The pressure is 70 mmHg
